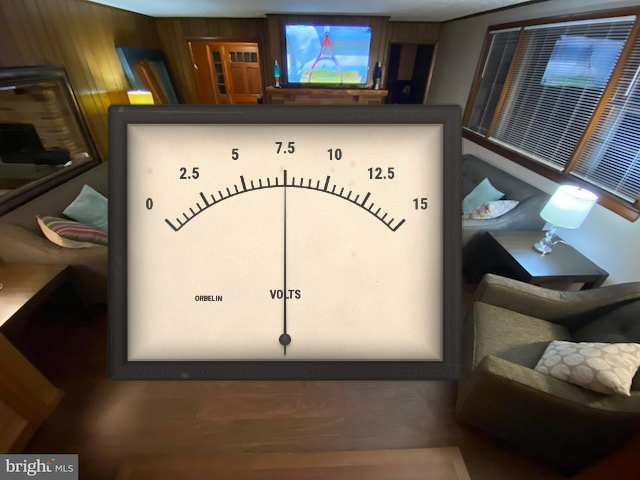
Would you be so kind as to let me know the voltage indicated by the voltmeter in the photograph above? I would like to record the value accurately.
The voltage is 7.5 V
